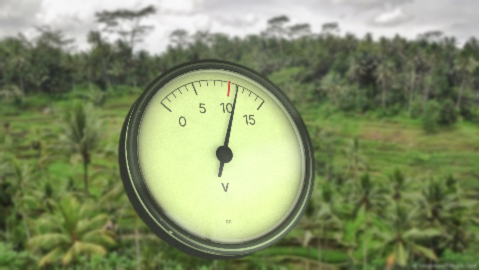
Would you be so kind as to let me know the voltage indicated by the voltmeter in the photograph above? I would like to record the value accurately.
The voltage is 11 V
